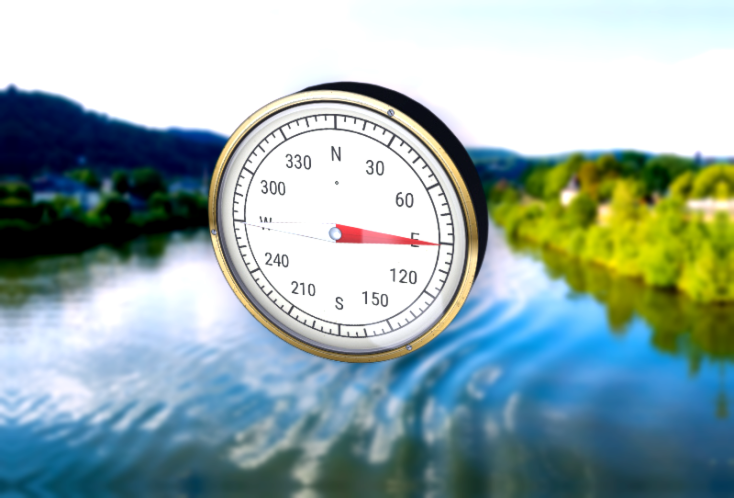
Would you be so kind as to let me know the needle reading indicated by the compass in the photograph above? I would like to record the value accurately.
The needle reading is 90 °
